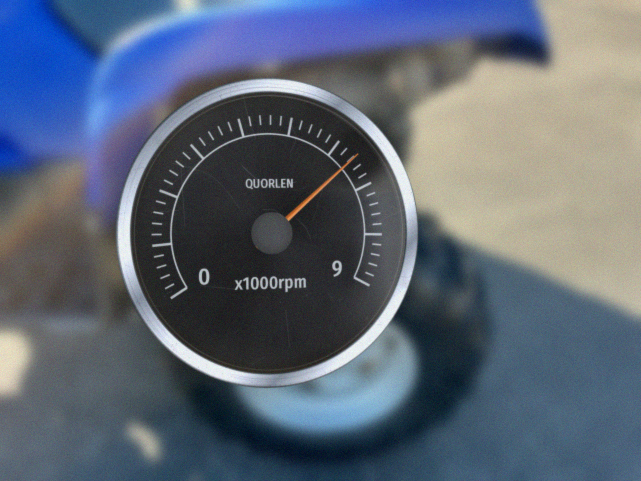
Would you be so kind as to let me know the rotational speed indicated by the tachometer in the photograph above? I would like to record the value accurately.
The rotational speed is 6400 rpm
